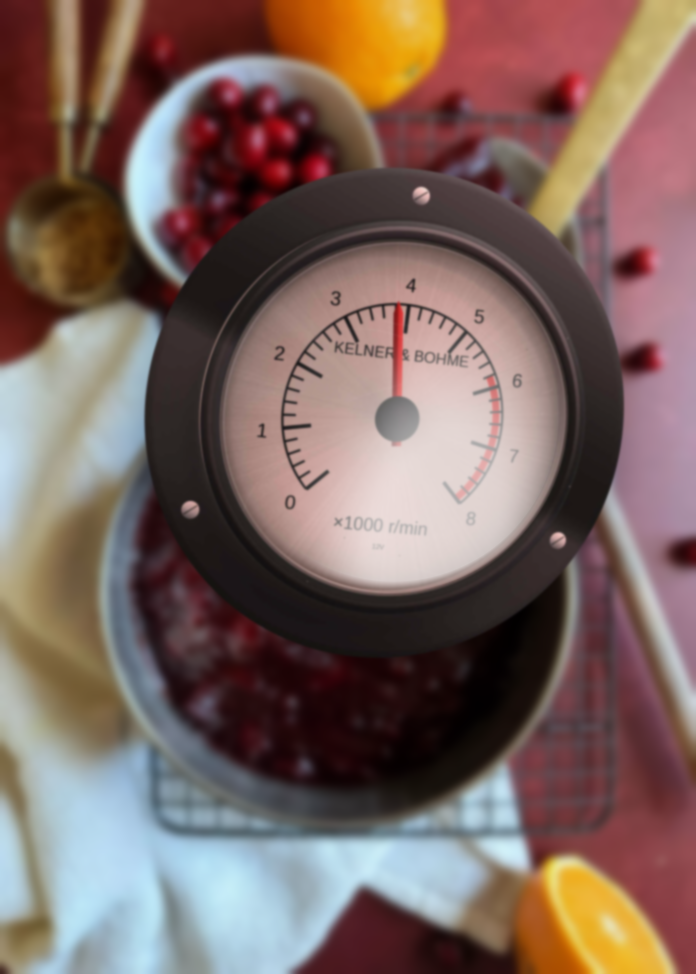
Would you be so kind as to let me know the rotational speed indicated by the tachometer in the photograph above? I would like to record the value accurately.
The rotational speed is 3800 rpm
